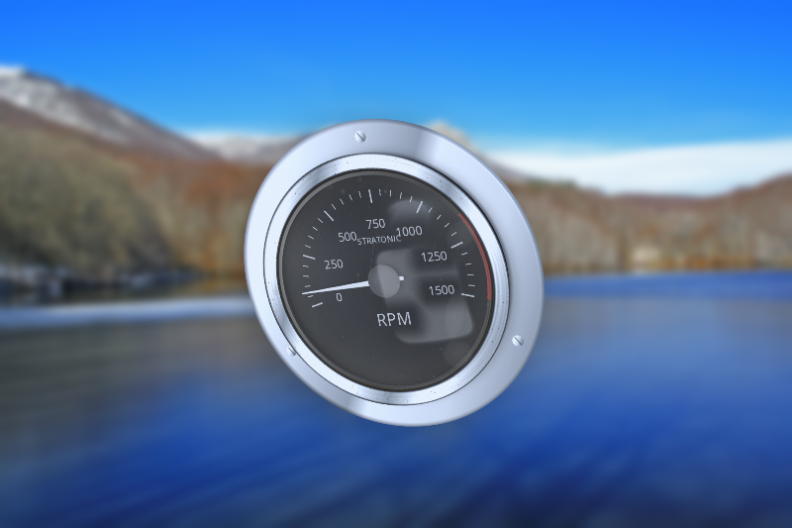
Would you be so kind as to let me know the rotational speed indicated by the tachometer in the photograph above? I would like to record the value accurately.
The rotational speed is 75 rpm
